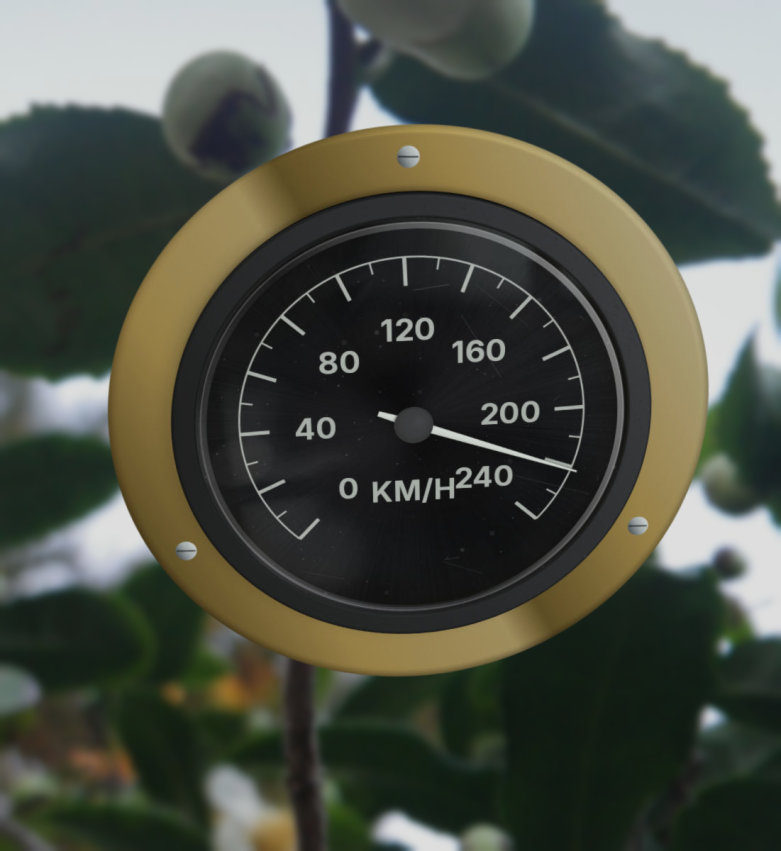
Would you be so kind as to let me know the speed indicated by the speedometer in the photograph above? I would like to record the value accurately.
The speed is 220 km/h
